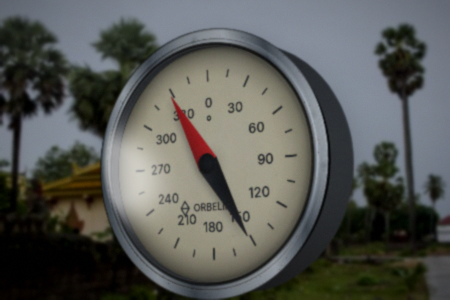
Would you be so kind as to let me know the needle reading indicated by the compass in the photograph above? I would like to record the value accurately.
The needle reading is 330 °
